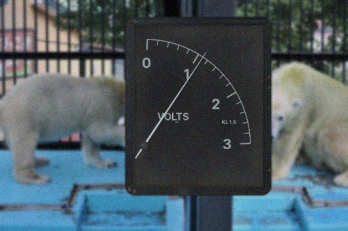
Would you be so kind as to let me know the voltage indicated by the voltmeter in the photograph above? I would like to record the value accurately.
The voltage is 1.1 V
